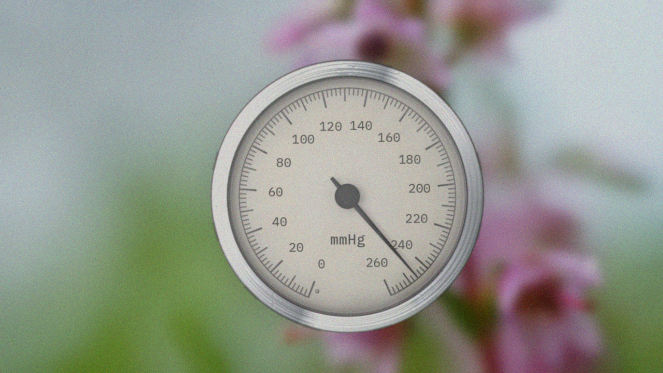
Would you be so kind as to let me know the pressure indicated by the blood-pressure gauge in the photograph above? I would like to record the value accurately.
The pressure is 246 mmHg
